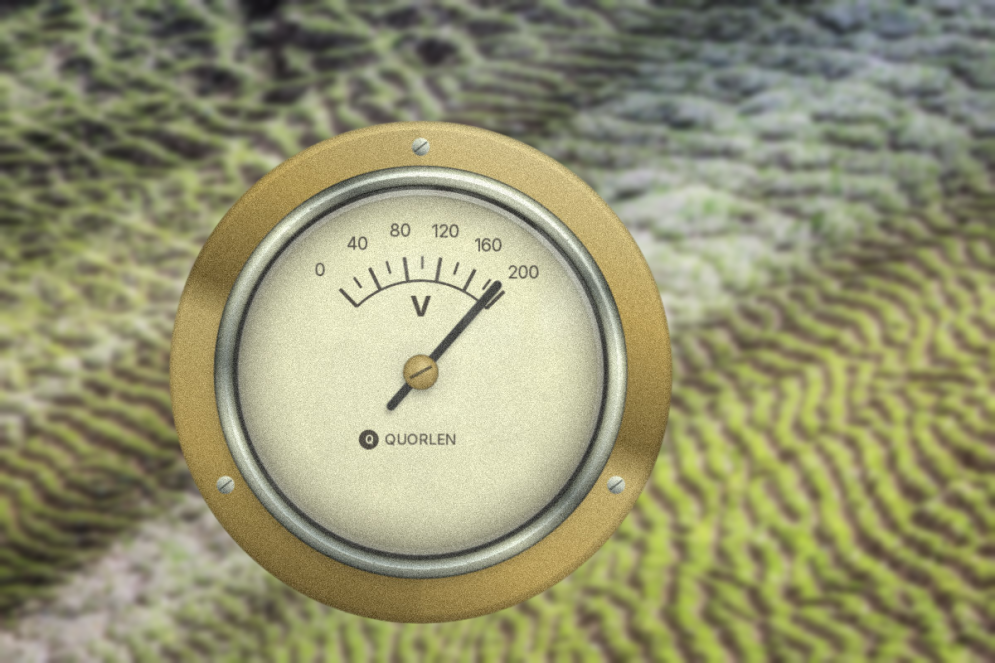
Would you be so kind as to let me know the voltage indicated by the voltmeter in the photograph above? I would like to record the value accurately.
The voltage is 190 V
